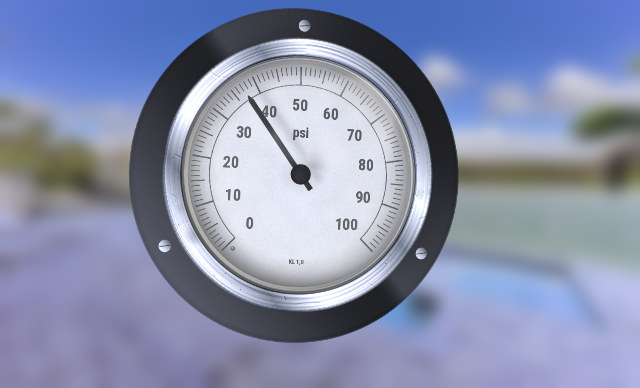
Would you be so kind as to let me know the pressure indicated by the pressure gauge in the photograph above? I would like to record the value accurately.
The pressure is 37 psi
